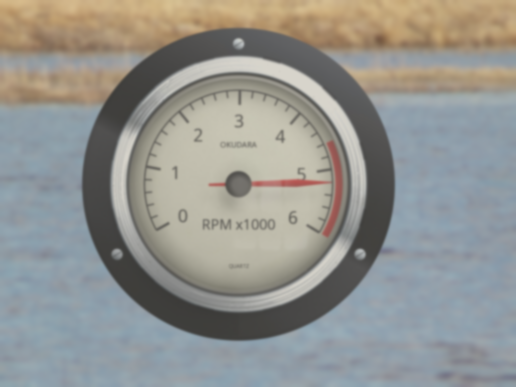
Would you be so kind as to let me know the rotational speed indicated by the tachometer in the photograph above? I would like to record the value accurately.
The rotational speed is 5200 rpm
